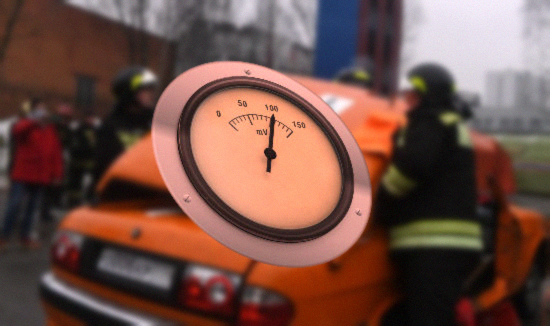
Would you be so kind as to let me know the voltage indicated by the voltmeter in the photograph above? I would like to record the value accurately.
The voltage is 100 mV
